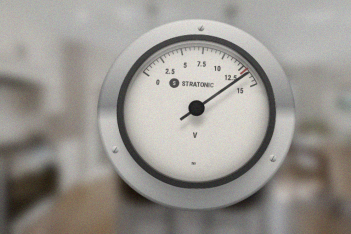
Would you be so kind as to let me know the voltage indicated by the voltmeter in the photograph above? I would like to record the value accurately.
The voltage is 13.5 V
